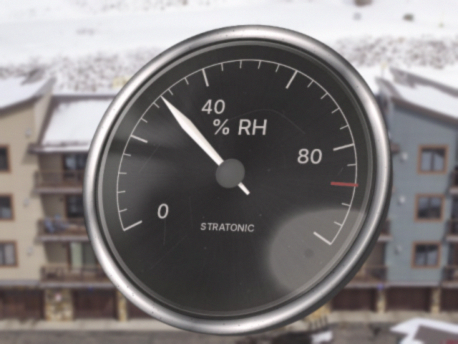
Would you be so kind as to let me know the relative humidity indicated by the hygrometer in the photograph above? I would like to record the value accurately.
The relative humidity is 30 %
